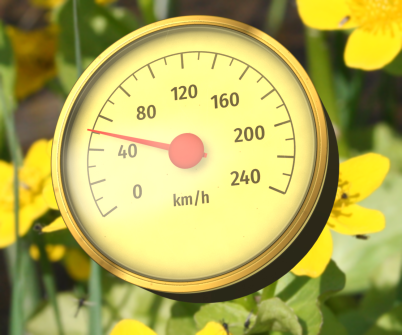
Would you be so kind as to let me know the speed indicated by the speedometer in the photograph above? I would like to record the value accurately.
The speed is 50 km/h
